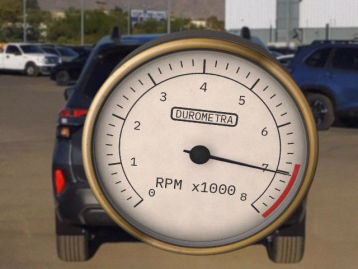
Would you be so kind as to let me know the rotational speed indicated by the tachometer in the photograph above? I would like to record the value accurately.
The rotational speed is 7000 rpm
